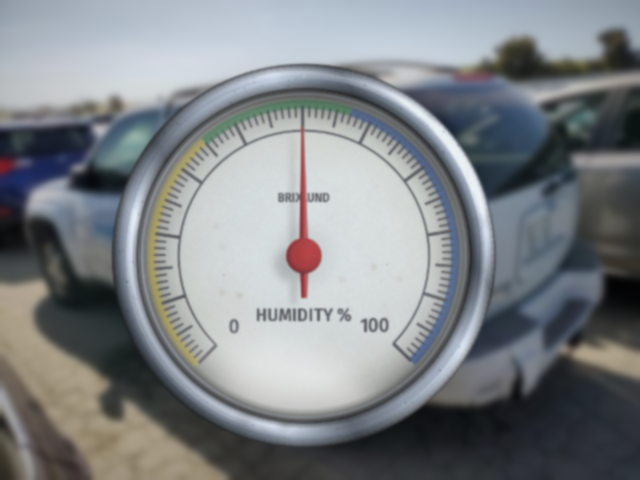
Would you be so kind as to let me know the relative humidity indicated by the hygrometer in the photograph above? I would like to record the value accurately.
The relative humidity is 50 %
